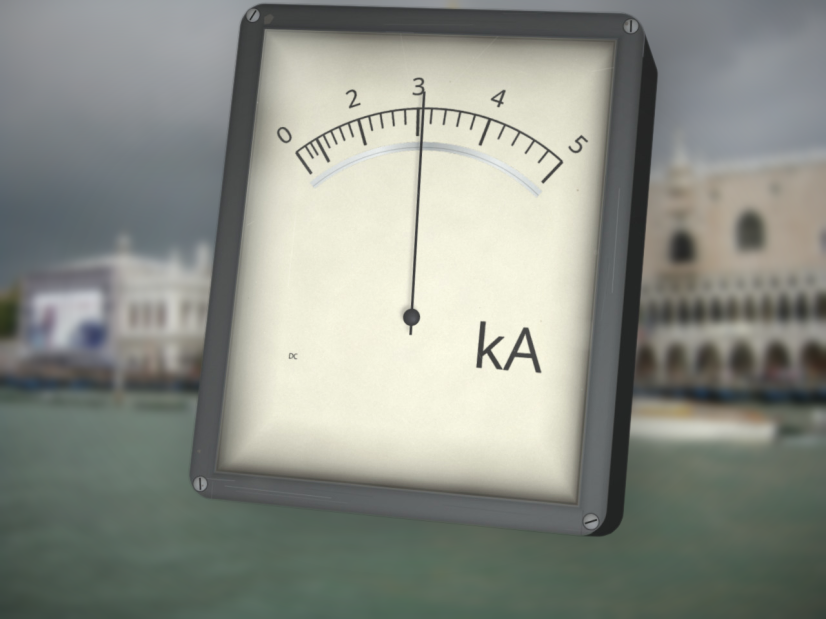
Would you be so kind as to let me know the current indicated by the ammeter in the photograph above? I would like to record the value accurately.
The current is 3.1 kA
